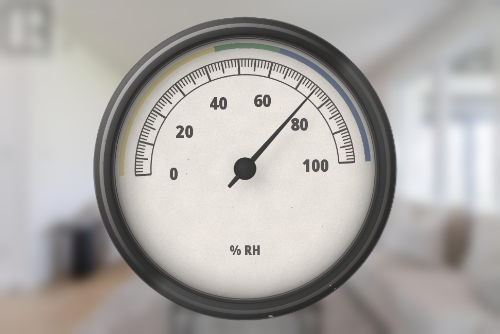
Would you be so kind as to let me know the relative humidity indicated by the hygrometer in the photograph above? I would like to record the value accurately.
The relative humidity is 75 %
